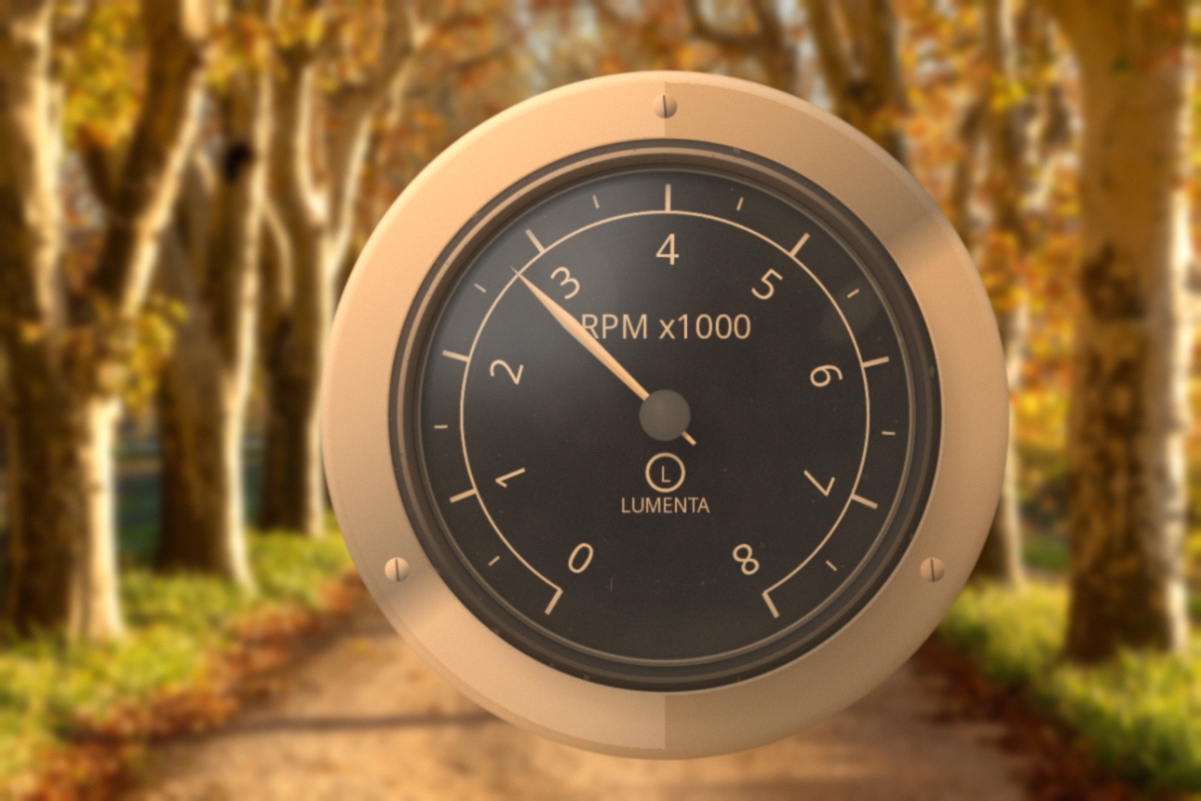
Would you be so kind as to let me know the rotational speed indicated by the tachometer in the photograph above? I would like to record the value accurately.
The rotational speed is 2750 rpm
